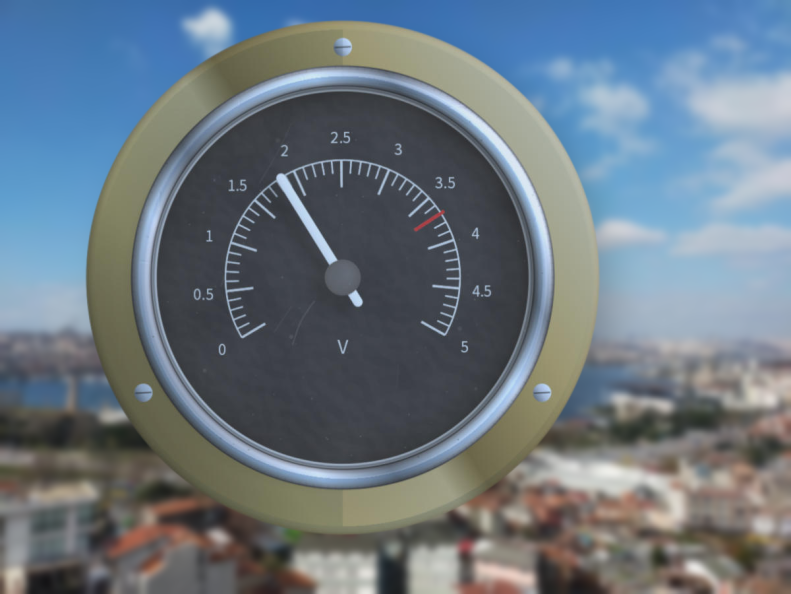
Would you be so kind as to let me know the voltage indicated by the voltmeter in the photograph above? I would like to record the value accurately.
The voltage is 1.85 V
